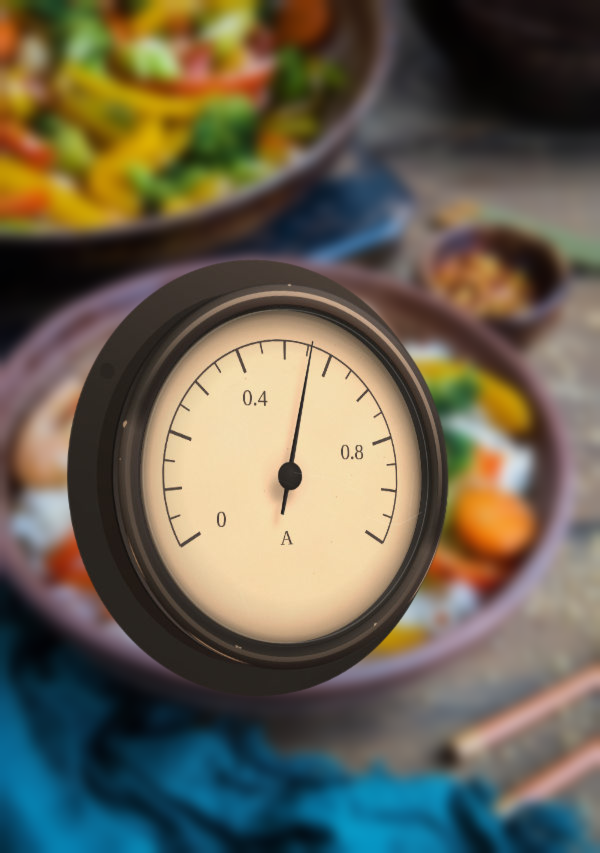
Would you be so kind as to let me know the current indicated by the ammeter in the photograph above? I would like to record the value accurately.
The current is 0.55 A
